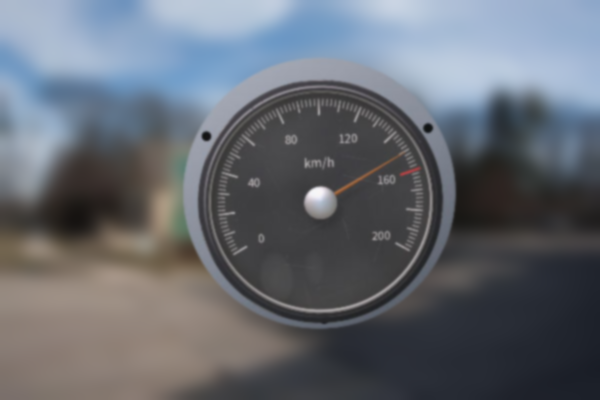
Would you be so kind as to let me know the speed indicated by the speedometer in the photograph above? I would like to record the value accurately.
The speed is 150 km/h
